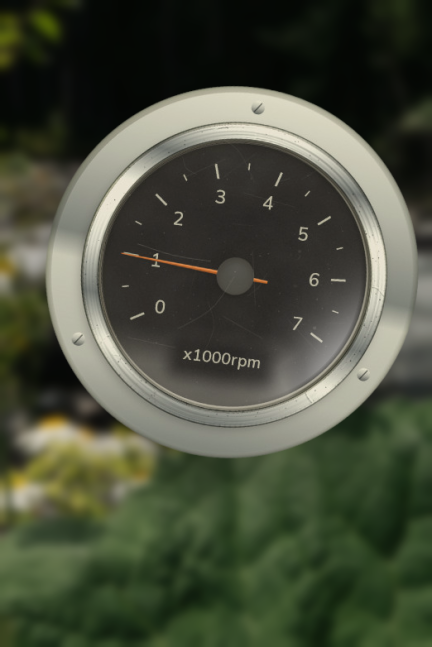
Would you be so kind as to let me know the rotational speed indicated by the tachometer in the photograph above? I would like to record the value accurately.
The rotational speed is 1000 rpm
